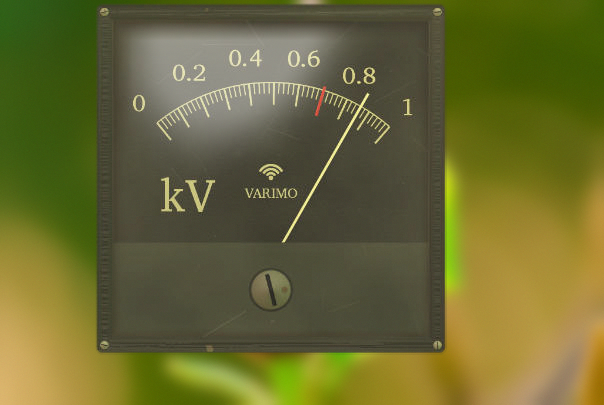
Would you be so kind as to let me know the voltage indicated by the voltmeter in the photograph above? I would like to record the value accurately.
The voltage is 0.86 kV
